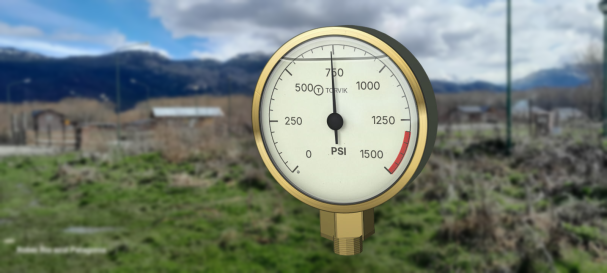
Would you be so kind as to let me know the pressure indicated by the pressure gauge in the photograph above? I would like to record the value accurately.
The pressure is 750 psi
